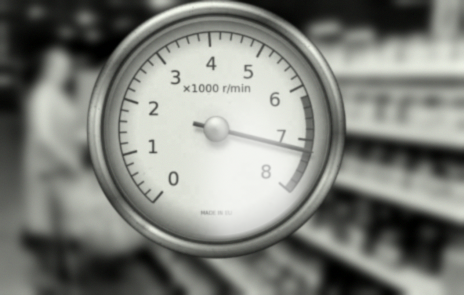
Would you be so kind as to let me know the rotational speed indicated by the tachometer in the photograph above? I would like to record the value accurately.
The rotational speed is 7200 rpm
